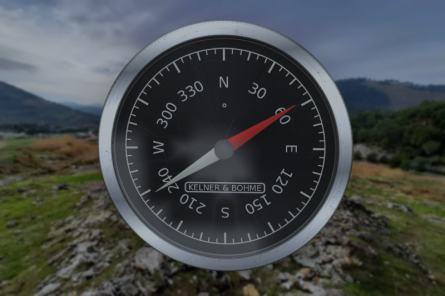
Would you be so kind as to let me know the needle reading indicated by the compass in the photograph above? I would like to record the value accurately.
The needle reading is 57.5 °
